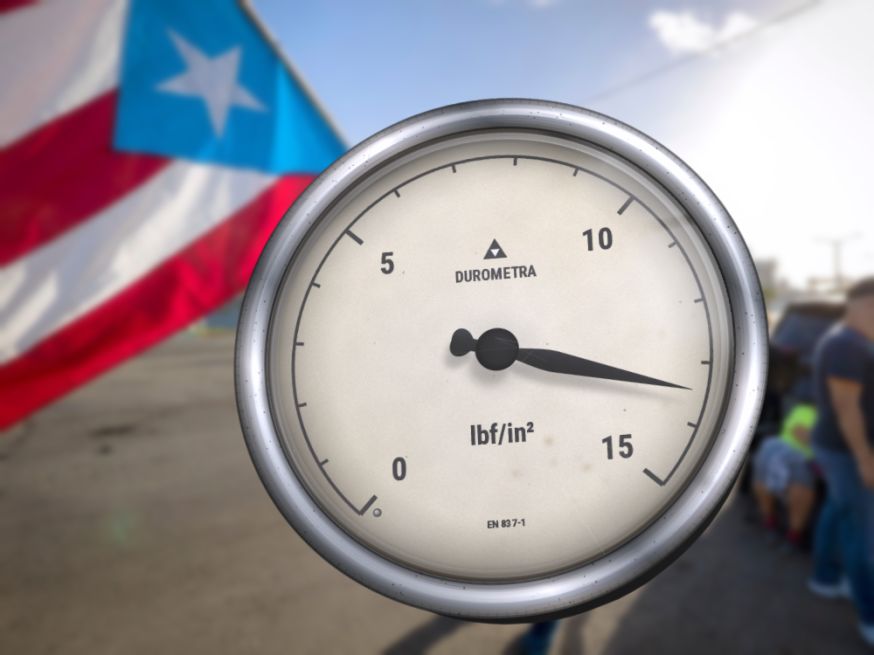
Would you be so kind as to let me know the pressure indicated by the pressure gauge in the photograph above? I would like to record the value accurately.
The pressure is 13.5 psi
